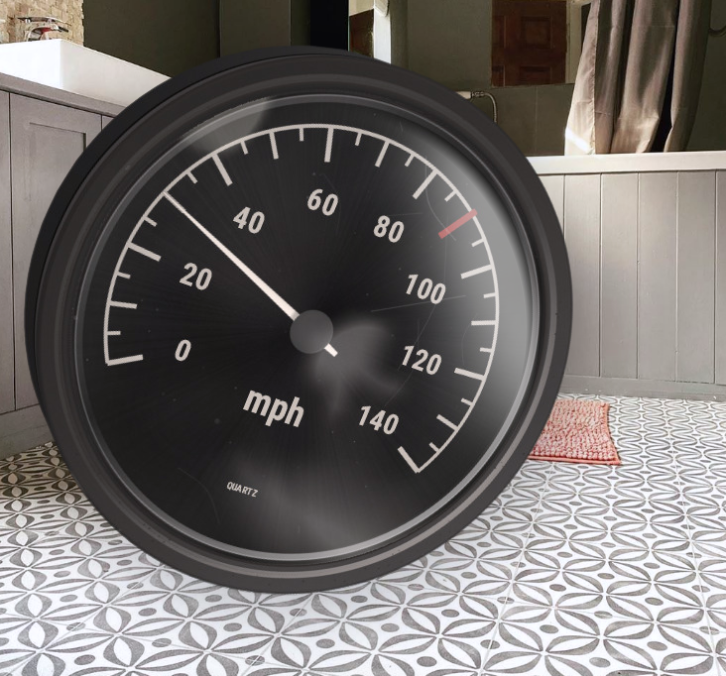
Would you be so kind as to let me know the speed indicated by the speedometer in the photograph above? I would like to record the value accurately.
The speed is 30 mph
